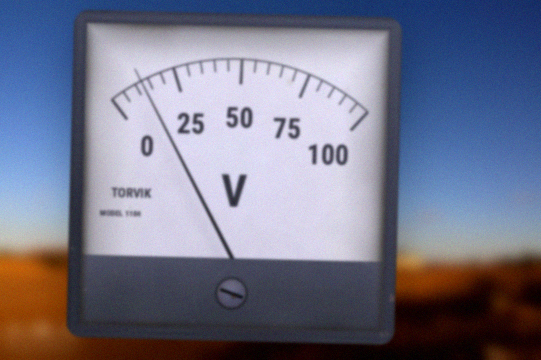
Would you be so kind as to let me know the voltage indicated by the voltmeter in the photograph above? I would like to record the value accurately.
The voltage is 12.5 V
